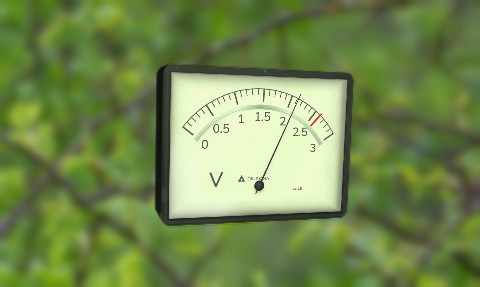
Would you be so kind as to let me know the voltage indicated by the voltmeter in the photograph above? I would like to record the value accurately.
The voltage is 2.1 V
